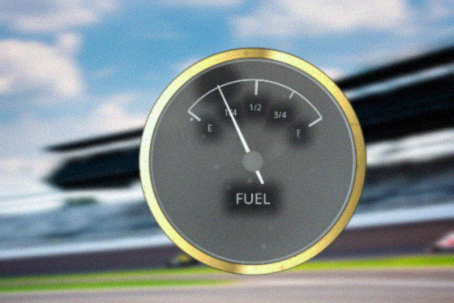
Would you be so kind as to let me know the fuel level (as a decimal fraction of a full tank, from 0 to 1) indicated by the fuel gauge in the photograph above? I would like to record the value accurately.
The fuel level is 0.25
